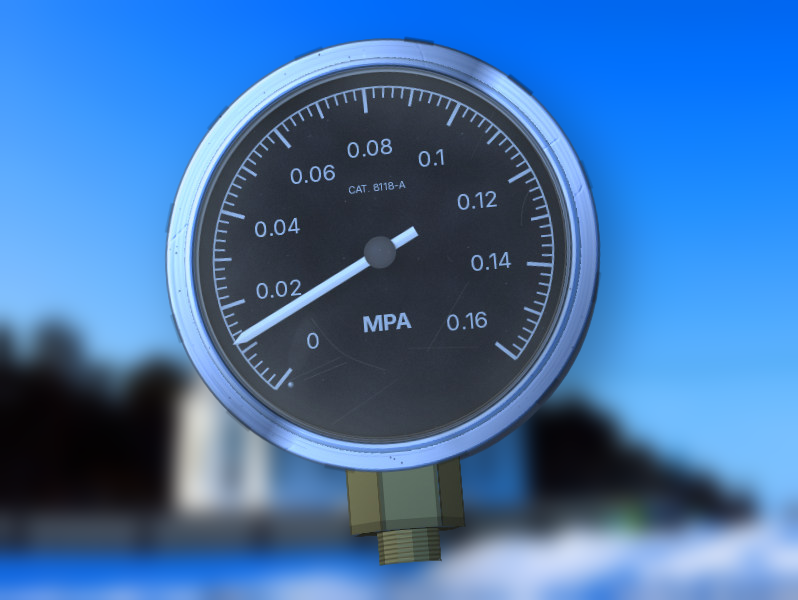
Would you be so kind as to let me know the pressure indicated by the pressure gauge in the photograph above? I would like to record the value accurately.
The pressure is 0.012 MPa
